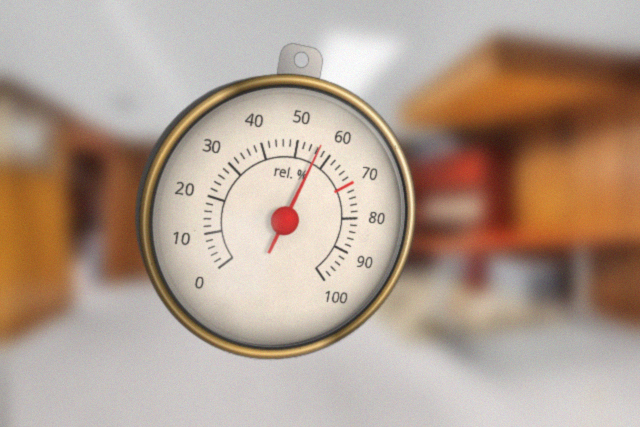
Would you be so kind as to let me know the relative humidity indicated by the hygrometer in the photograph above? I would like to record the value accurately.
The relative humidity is 56 %
